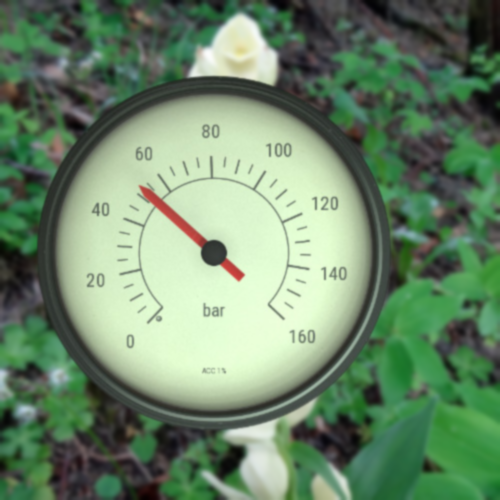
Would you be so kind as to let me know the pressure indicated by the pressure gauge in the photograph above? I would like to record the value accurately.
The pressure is 52.5 bar
